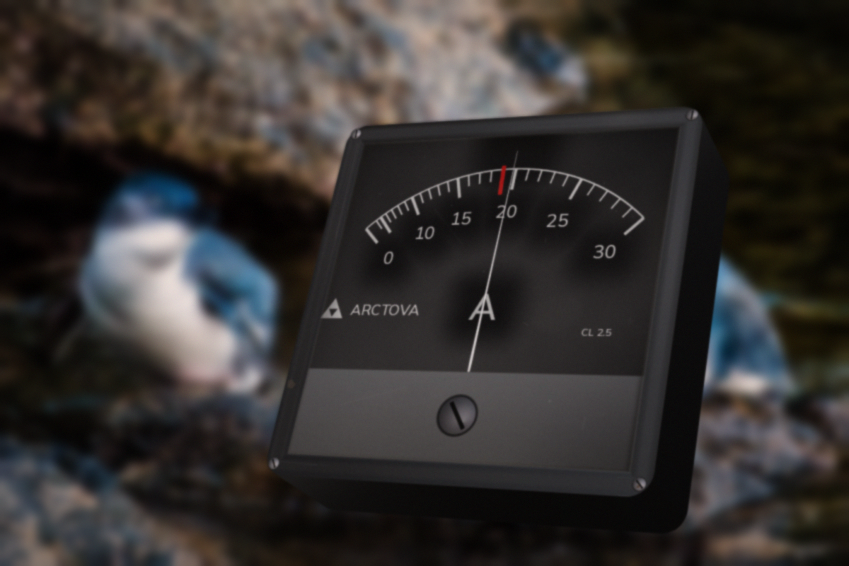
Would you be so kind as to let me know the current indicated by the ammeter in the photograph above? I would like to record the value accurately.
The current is 20 A
